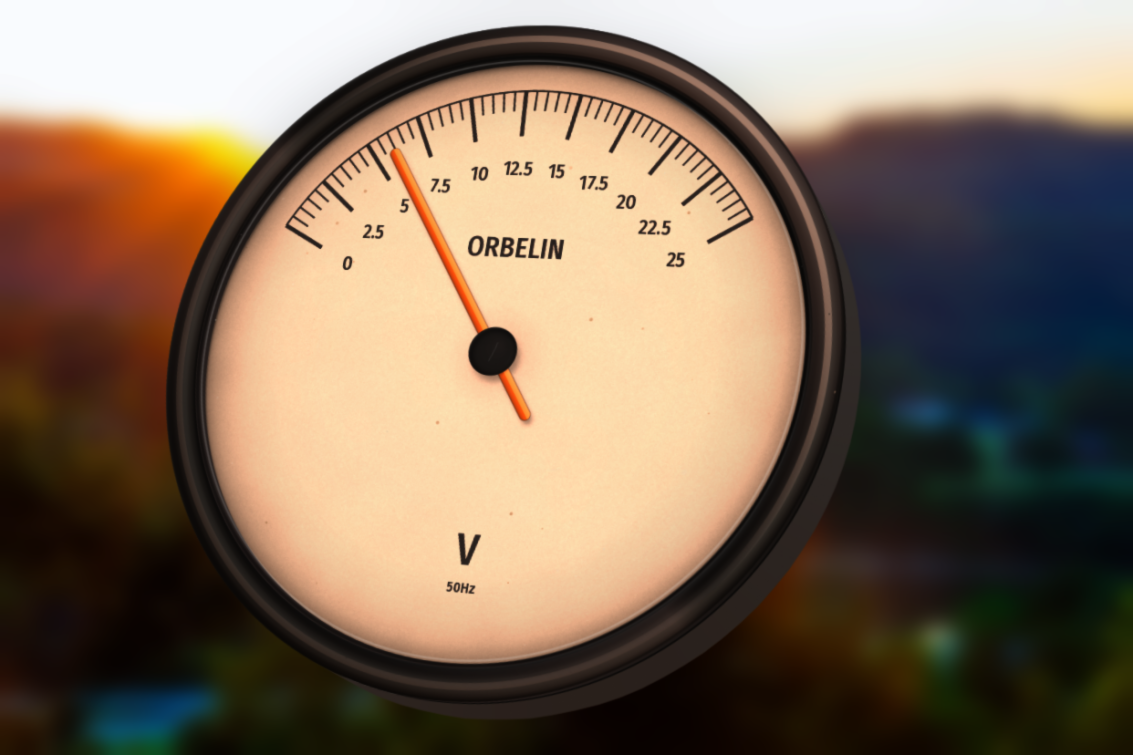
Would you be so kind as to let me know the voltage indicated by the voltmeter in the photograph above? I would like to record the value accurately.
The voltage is 6 V
